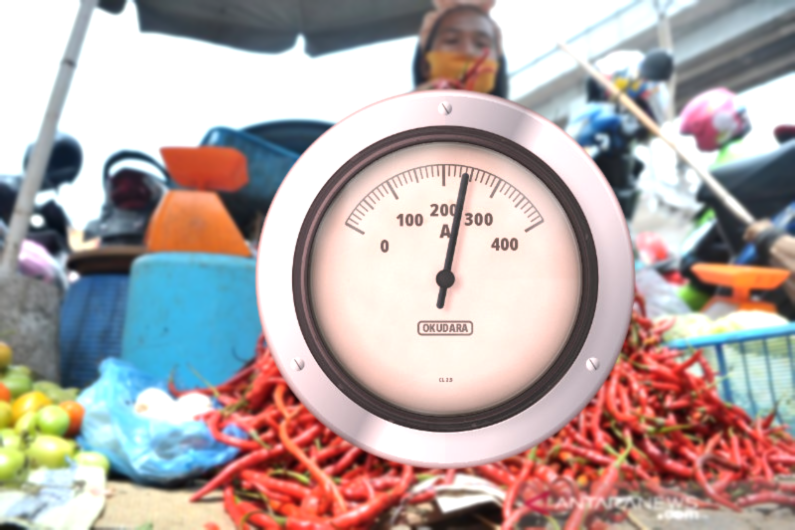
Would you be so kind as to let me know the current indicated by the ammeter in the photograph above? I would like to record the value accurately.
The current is 240 A
